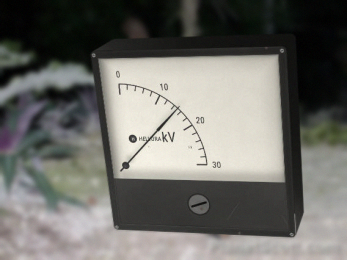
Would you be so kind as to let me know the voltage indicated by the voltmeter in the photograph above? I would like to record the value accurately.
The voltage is 15 kV
